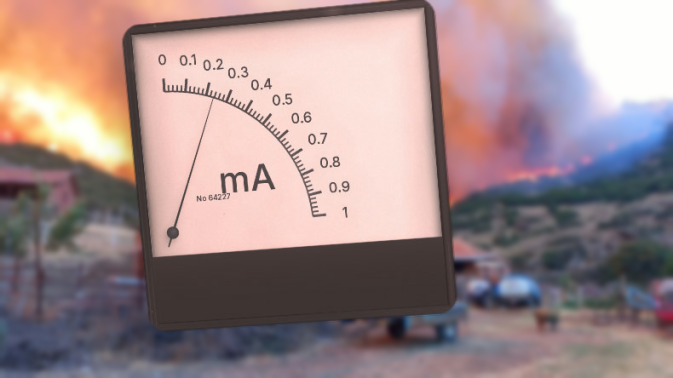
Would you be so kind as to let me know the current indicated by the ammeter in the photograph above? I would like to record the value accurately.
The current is 0.24 mA
